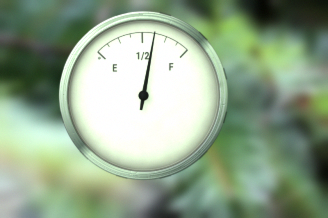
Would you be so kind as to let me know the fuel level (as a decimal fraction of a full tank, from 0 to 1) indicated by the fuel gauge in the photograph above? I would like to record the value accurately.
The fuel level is 0.625
